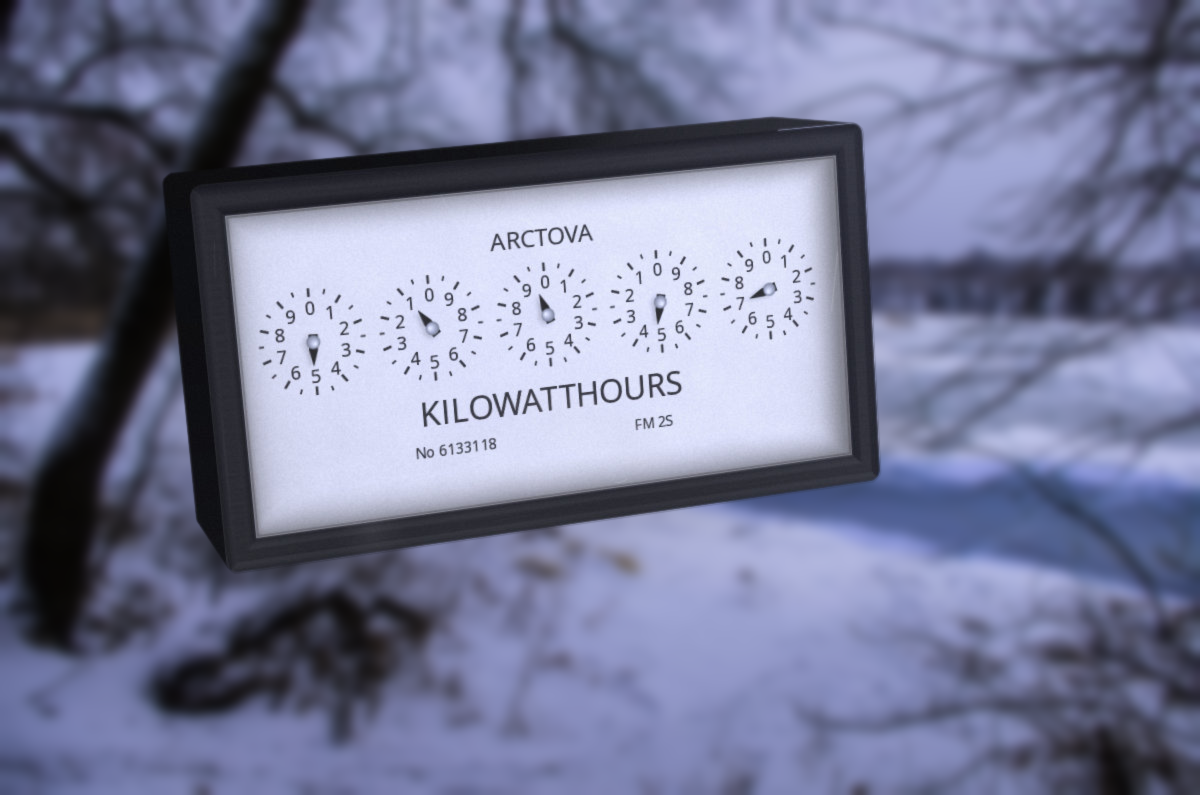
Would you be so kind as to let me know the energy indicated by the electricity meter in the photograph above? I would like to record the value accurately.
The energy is 50947 kWh
